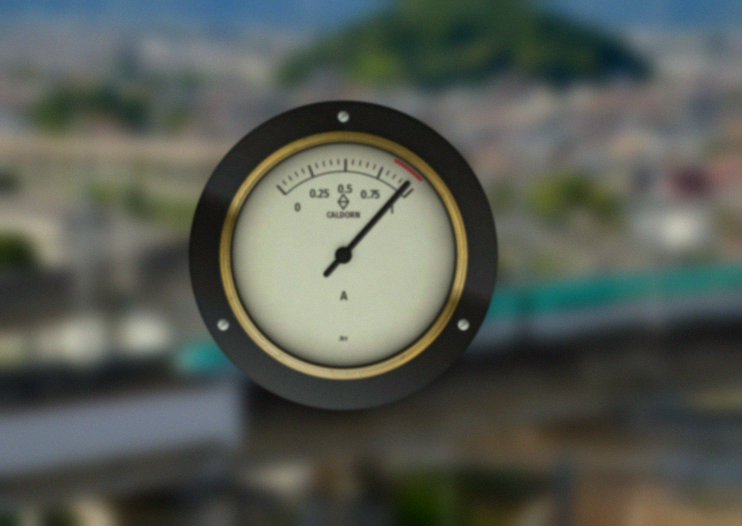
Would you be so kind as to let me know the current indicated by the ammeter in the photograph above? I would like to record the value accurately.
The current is 0.95 A
